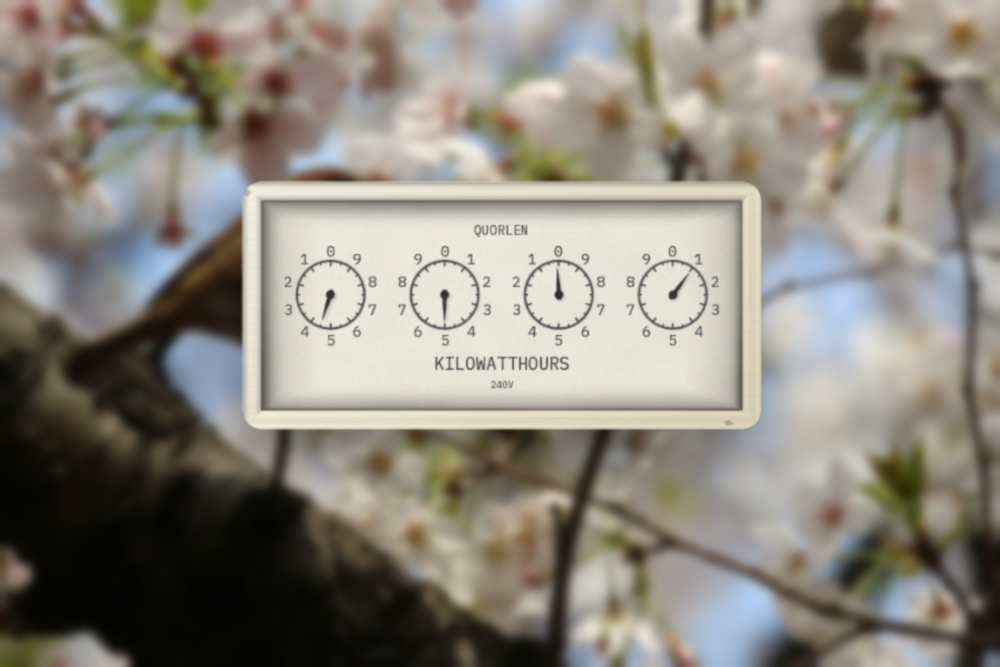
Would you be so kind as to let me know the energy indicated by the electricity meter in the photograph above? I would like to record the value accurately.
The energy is 4501 kWh
